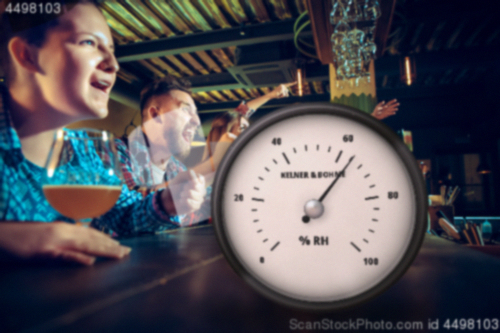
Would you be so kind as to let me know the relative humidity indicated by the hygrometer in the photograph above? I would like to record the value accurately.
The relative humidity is 64 %
